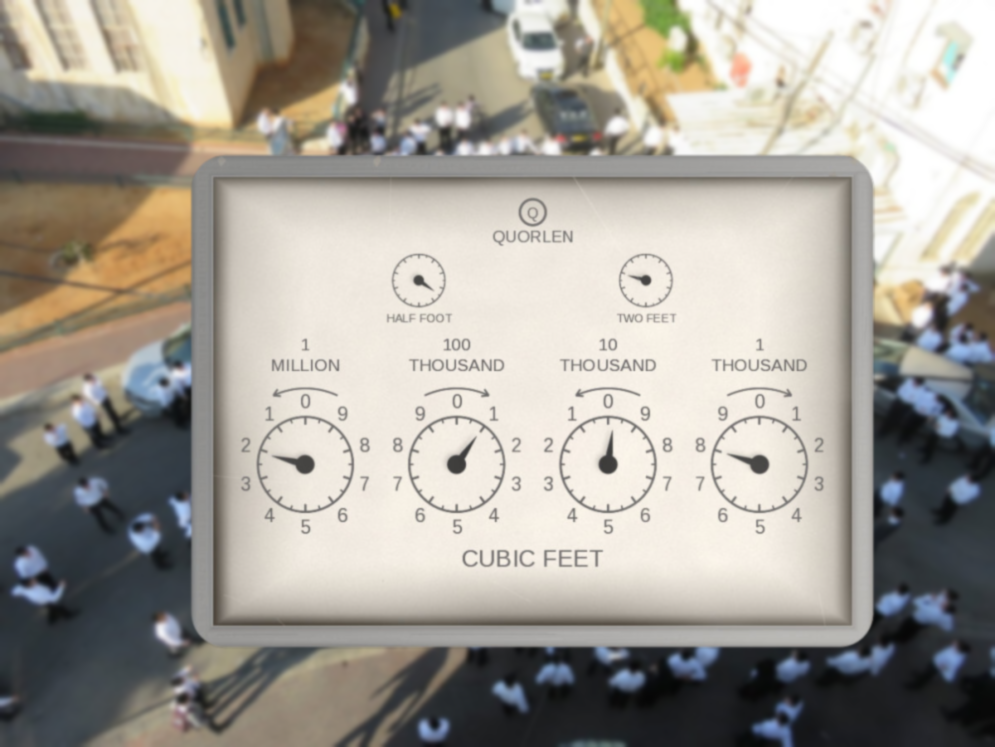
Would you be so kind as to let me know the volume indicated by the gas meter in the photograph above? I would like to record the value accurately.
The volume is 209800 ft³
